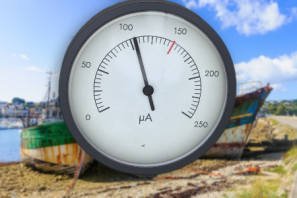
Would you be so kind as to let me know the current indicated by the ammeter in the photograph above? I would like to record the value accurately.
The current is 105 µA
